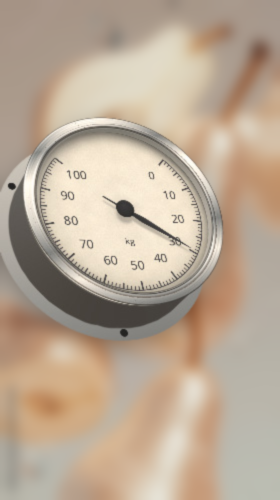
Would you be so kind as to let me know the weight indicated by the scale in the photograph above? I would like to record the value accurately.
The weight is 30 kg
